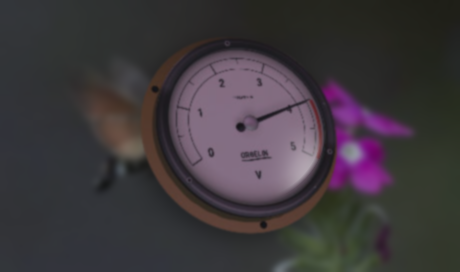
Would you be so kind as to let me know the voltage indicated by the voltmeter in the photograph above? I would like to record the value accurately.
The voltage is 4 V
